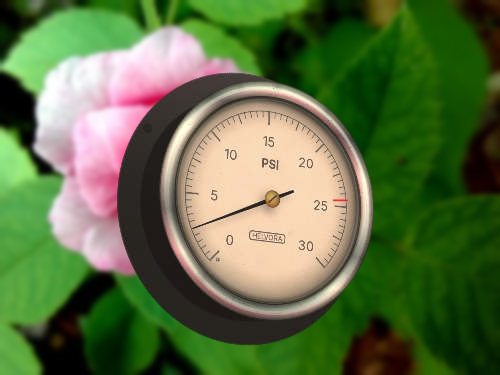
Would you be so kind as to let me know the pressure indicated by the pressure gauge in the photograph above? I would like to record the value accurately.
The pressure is 2.5 psi
